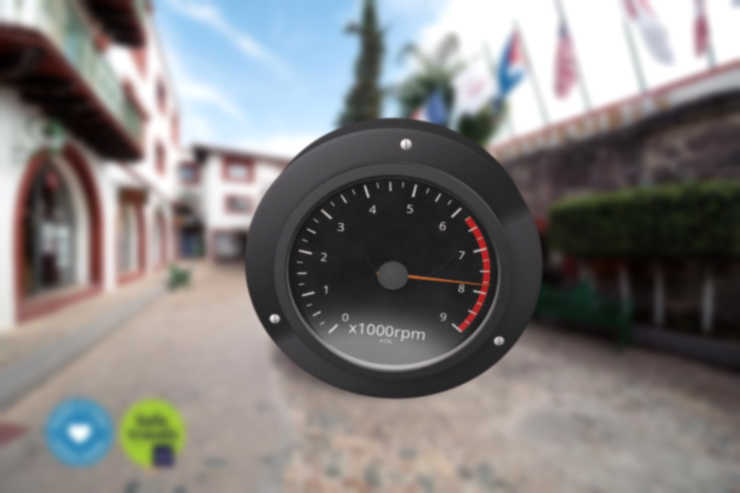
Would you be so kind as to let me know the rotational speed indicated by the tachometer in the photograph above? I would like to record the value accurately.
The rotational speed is 7750 rpm
